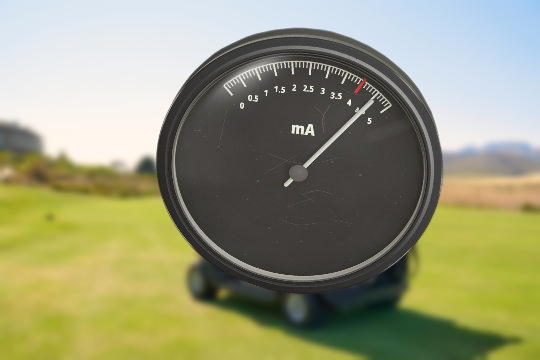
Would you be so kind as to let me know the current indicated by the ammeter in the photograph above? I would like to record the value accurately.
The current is 4.5 mA
